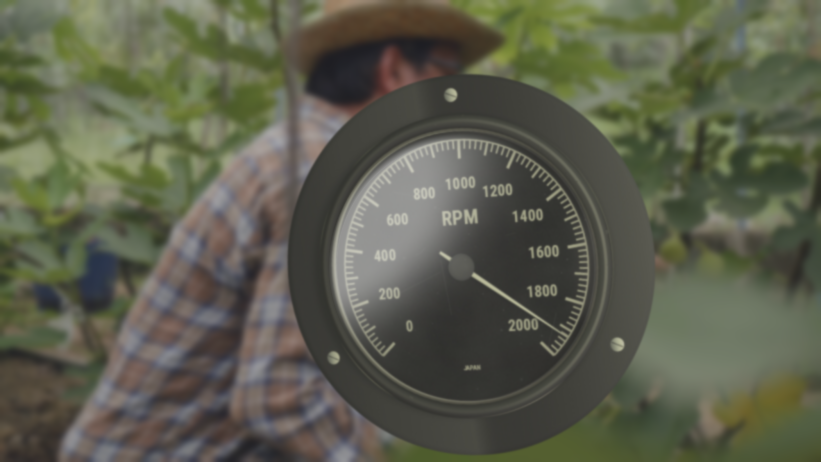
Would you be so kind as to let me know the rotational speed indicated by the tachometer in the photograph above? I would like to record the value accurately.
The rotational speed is 1920 rpm
